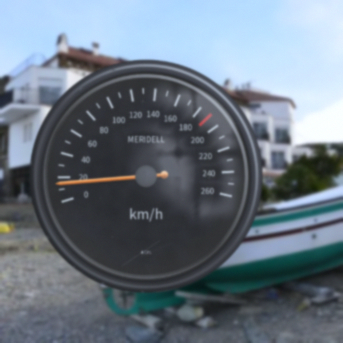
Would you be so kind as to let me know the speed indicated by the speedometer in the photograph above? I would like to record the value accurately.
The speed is 15 km/h
